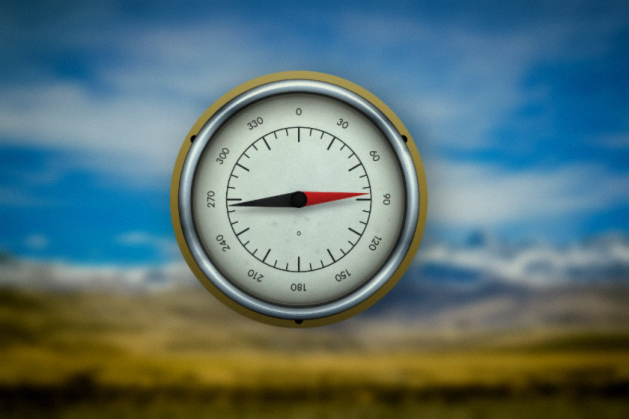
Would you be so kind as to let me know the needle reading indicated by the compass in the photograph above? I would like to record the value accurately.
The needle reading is 85 °
